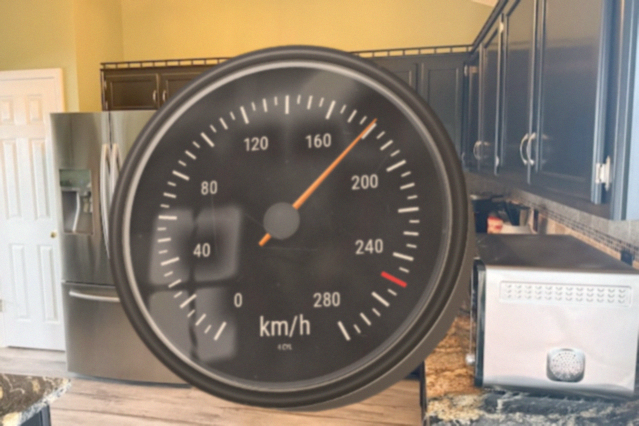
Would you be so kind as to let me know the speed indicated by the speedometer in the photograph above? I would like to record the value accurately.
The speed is 180 km/h
